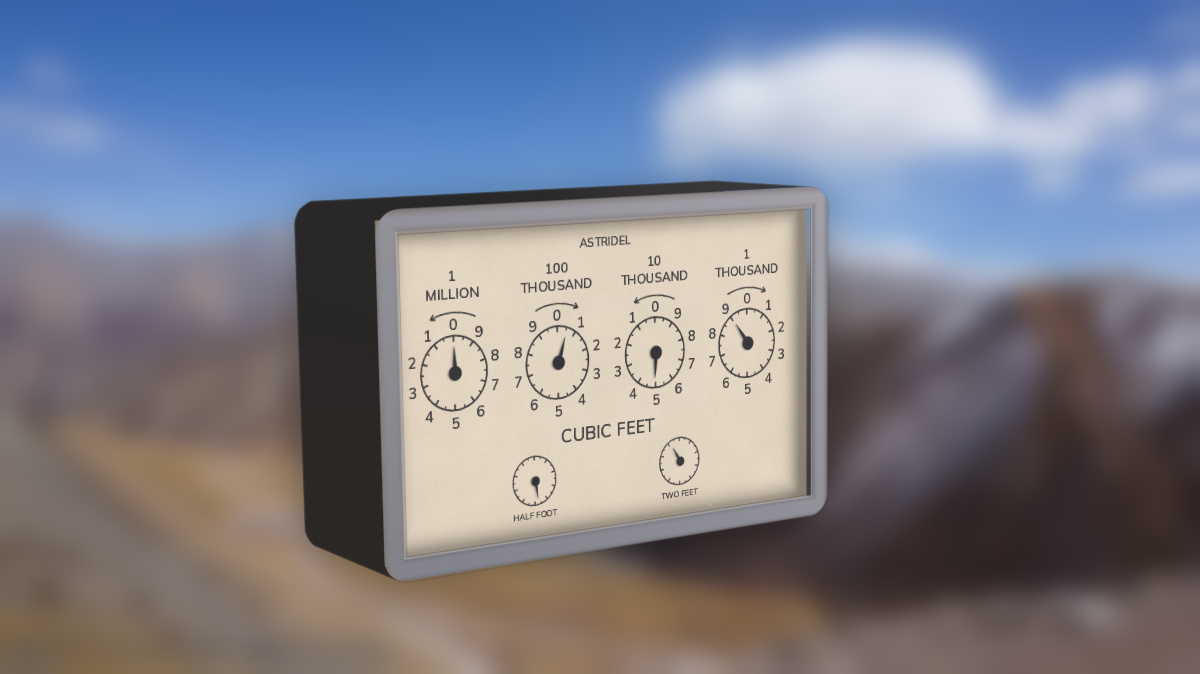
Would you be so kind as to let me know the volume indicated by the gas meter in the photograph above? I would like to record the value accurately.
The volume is 4900 ft³
